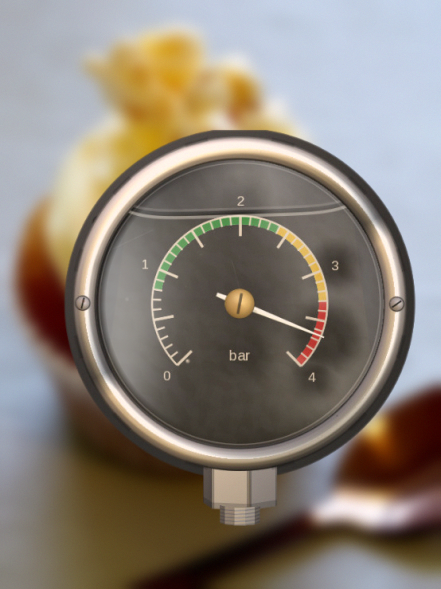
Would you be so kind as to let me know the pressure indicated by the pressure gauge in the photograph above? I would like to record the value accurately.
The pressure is 3.65 bar
